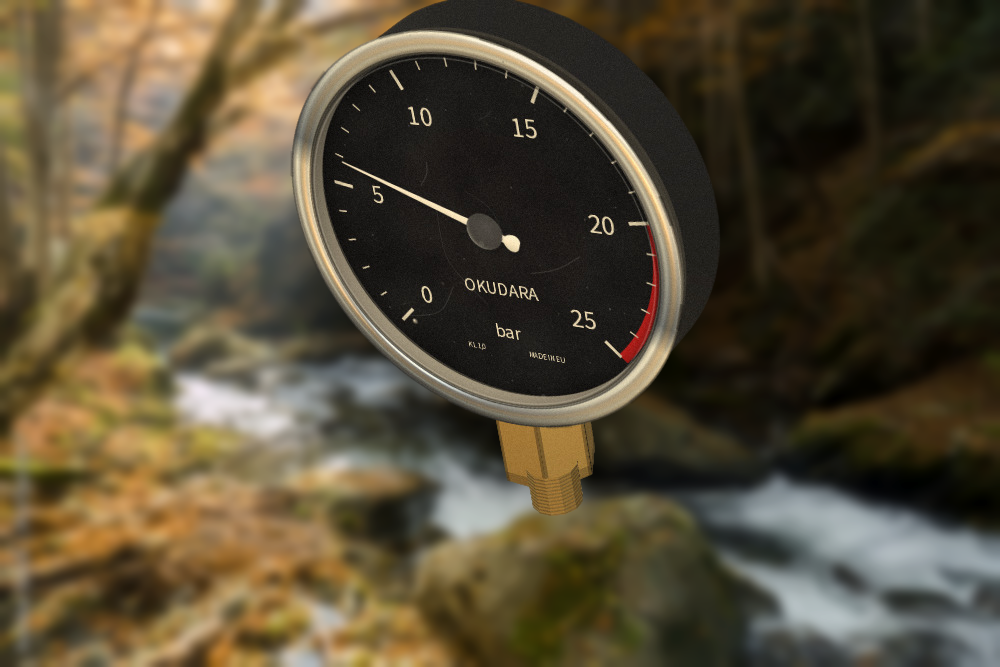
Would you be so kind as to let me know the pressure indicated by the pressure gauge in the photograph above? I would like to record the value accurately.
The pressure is 6 bar
